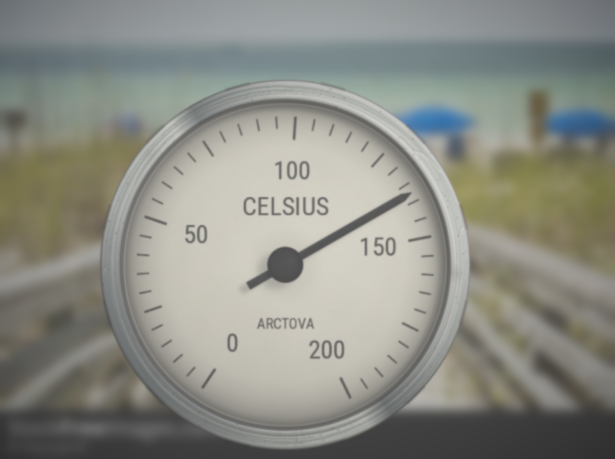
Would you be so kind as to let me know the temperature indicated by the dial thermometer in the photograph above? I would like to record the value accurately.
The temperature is 137.5 °C
